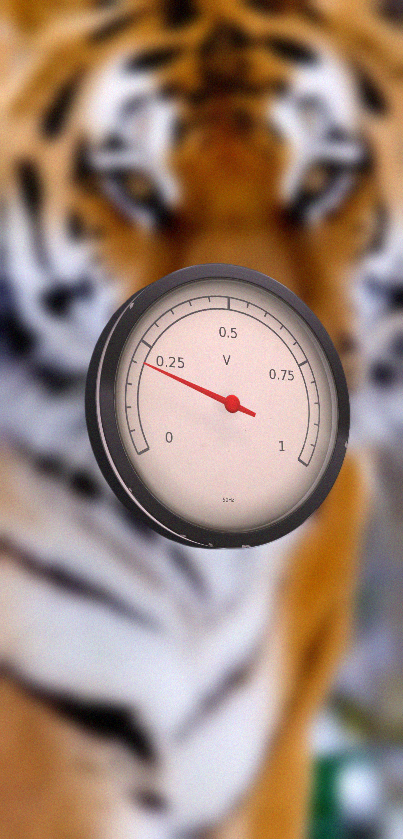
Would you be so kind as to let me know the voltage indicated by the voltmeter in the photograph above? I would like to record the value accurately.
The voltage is 0.2 V
